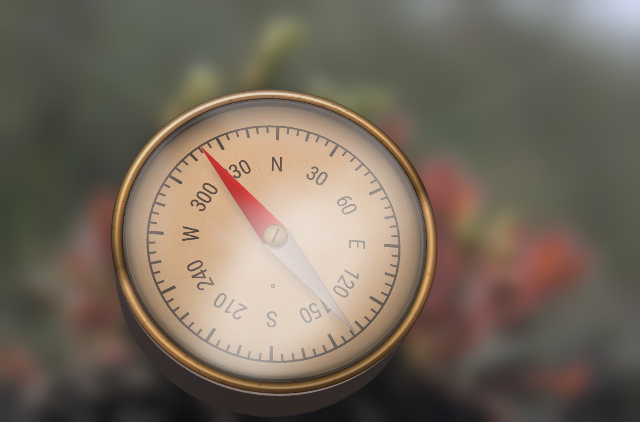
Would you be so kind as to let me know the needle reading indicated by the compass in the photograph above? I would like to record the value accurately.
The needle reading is 320 °
